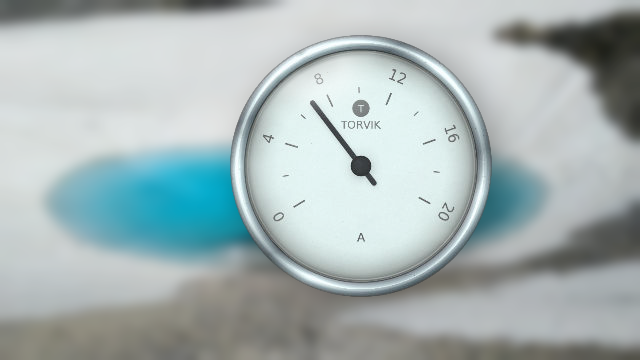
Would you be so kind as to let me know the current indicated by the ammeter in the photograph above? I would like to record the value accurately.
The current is 7 A
